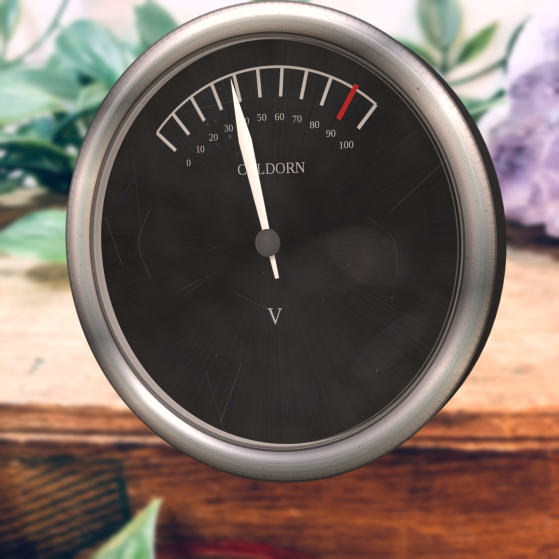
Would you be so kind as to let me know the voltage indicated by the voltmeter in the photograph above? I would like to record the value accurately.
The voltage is 40 V
